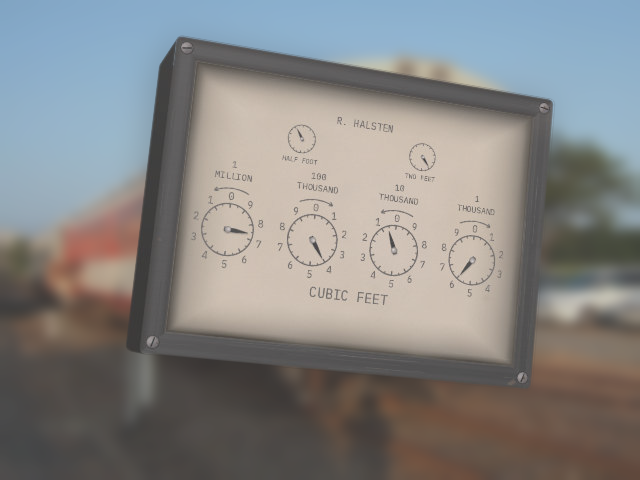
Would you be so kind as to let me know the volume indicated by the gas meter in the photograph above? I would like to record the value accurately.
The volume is 740600 ft³
